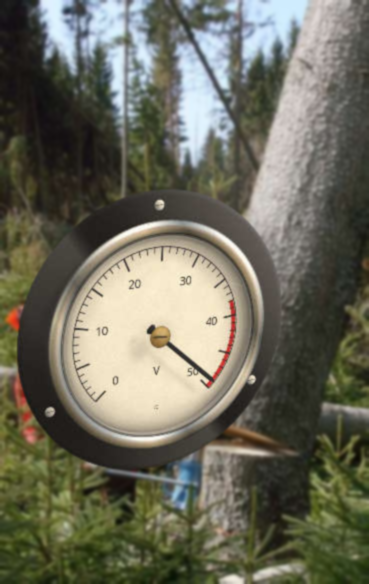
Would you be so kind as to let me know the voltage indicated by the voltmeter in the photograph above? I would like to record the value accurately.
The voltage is 49 V
